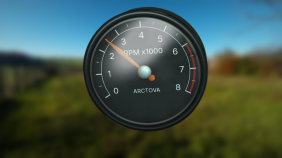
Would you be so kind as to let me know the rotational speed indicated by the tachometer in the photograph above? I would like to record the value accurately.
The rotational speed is 2500 rpm
